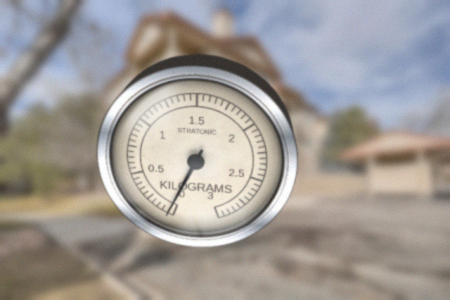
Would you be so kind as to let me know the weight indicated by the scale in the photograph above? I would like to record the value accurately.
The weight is 0.05 kg
